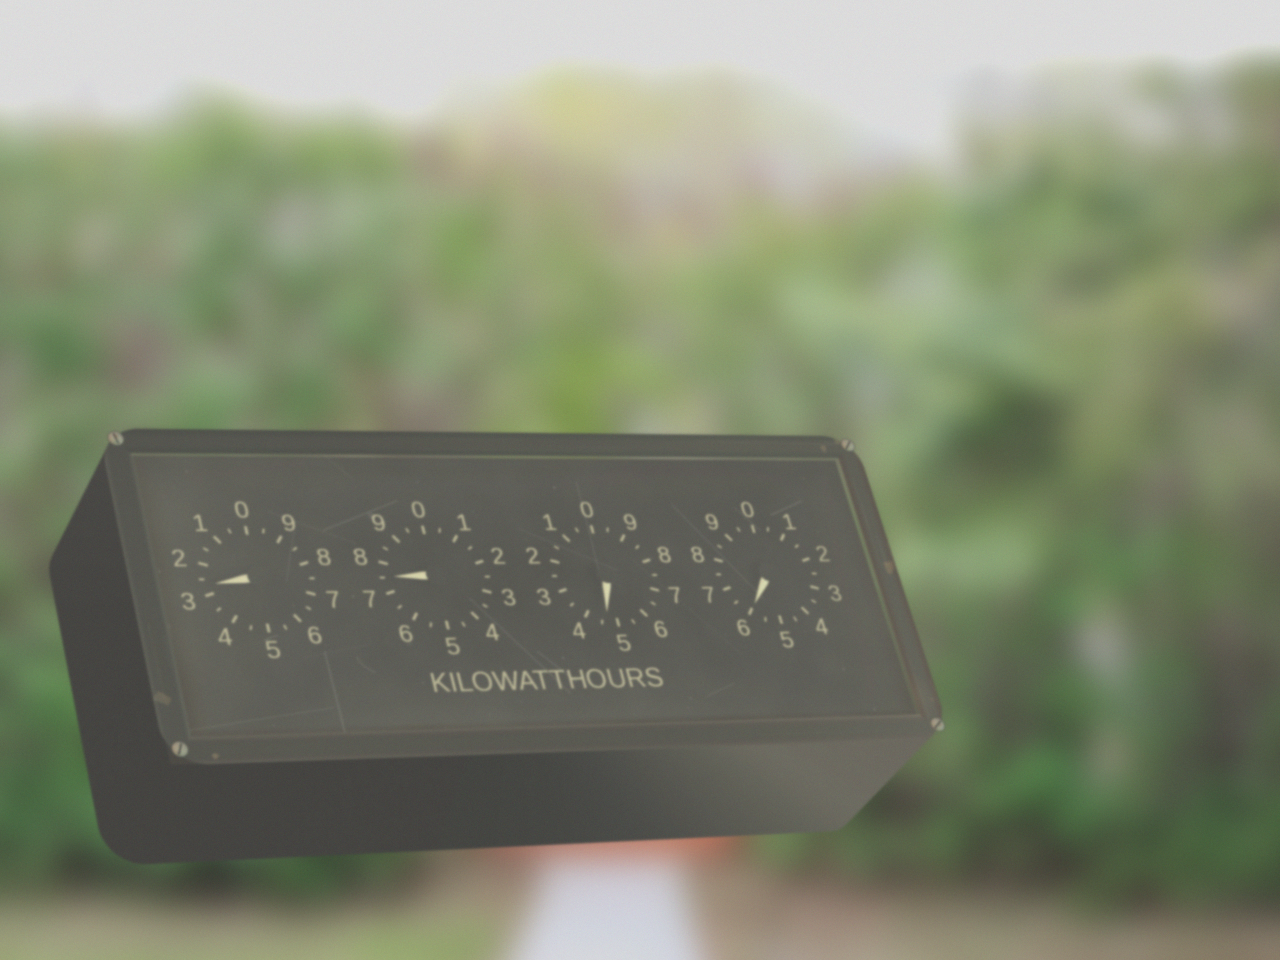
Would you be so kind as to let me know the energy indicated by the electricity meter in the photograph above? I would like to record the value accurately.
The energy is 2746 kWh
